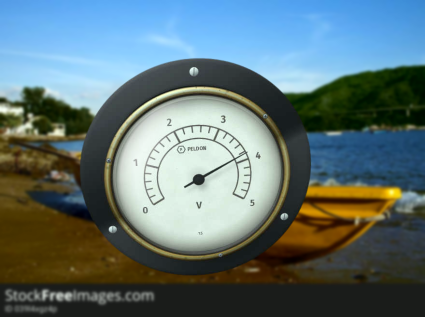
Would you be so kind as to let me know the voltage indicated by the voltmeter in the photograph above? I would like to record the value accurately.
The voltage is 3.8 V
